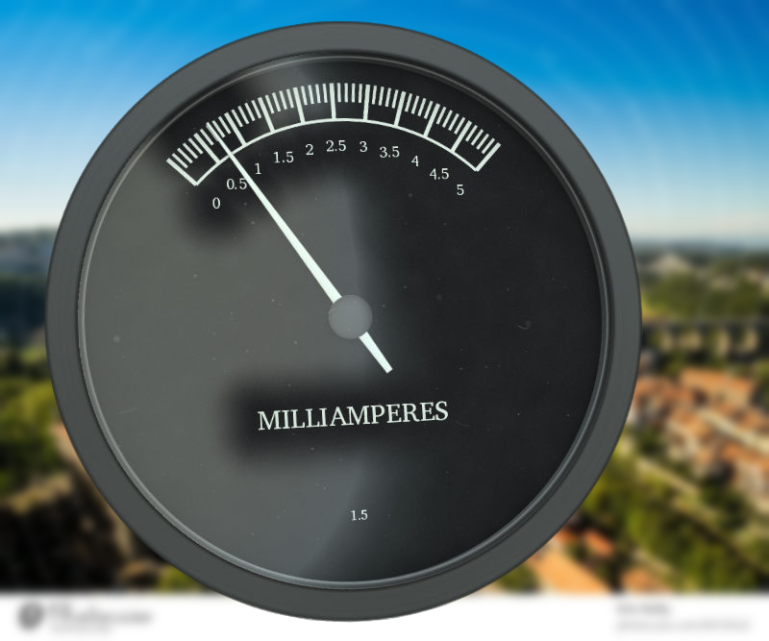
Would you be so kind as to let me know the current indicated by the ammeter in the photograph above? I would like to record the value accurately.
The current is 0.7 mA
